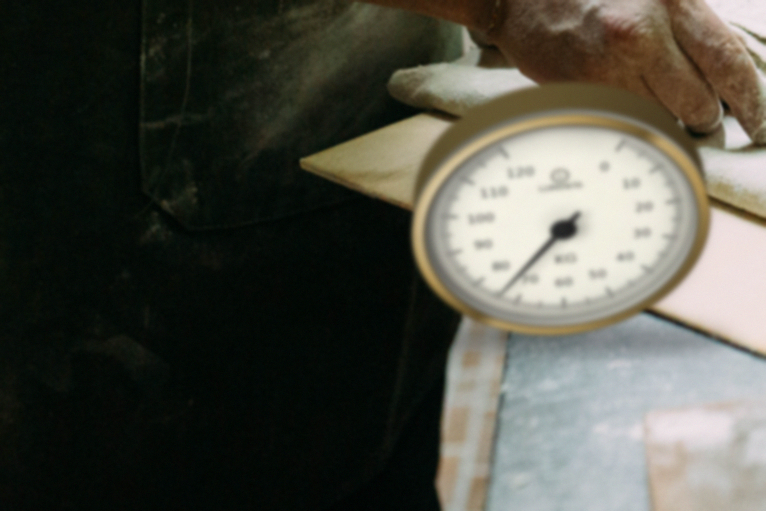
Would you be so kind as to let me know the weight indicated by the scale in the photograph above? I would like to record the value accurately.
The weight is 75 kg
